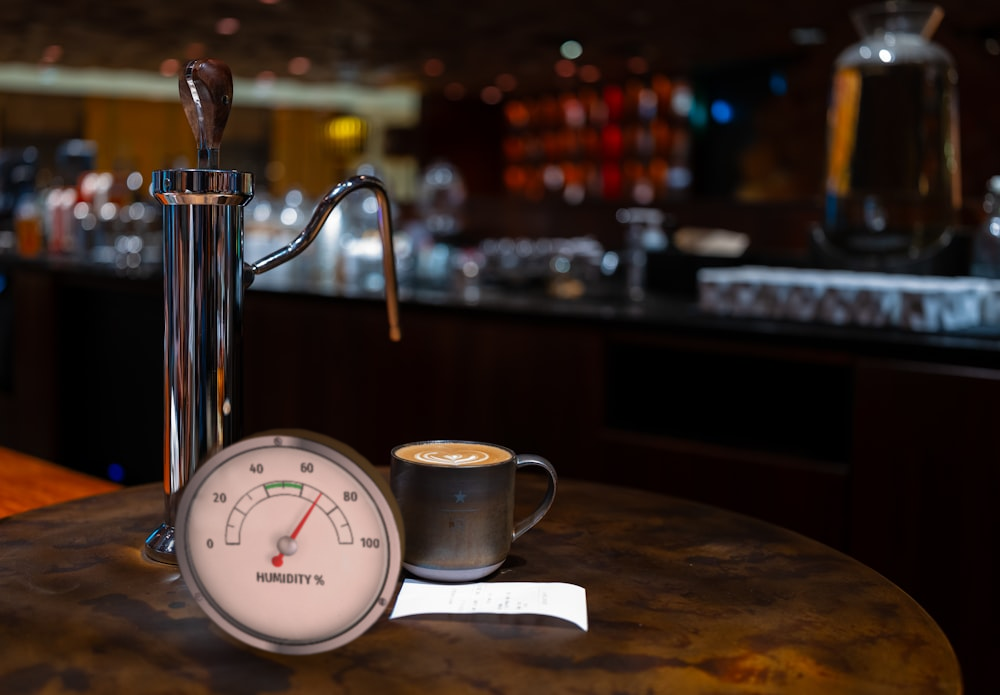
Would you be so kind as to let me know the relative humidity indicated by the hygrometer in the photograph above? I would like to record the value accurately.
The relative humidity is 70 %
